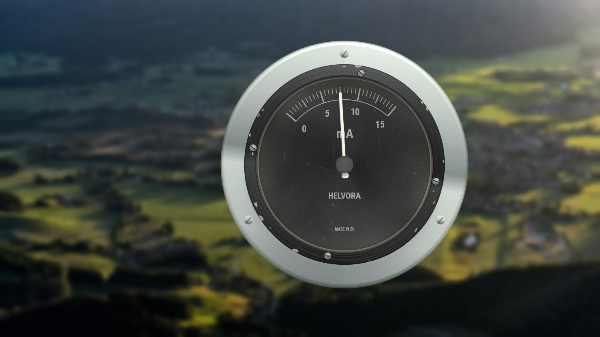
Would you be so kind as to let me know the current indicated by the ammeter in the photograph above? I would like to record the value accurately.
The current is 7.5 mA
